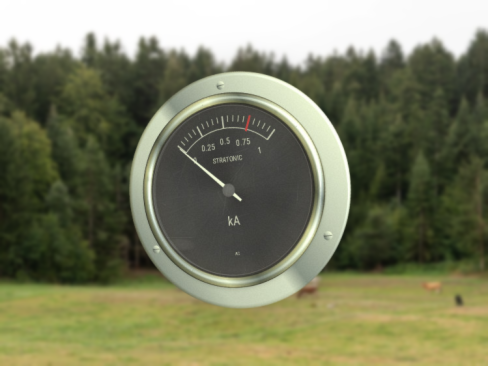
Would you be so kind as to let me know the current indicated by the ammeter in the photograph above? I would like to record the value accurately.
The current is 0 kA
